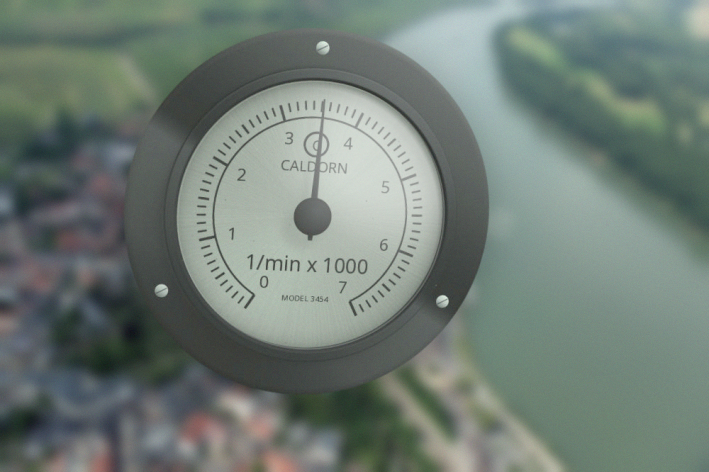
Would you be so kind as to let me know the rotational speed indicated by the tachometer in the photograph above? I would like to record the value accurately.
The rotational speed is 3500 rpm
